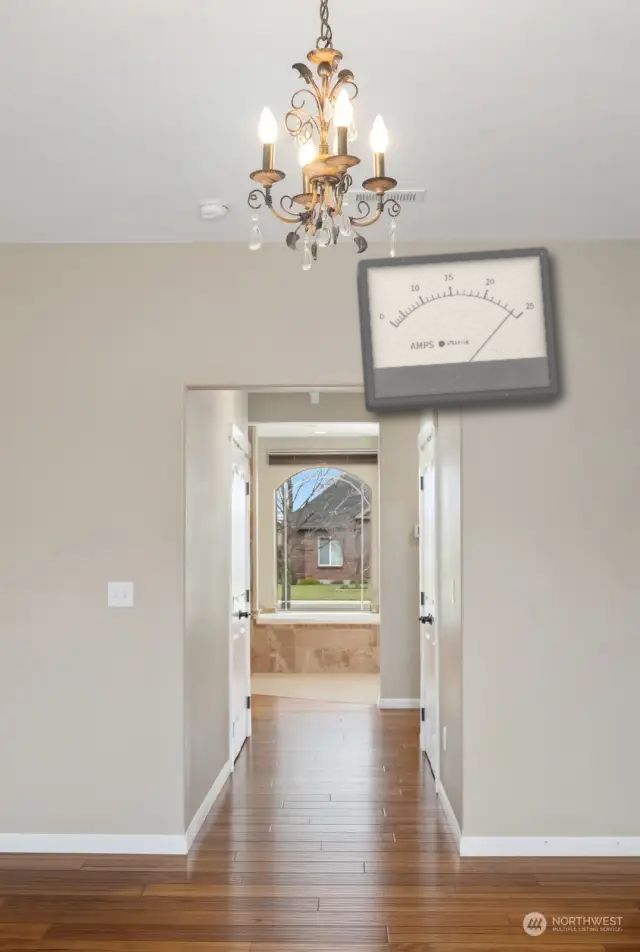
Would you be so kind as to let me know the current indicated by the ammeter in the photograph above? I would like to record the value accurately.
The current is 24 A
